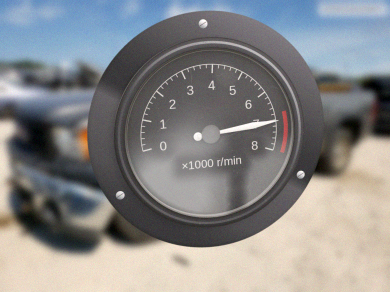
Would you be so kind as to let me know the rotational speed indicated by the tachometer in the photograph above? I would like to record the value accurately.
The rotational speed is 7000 rpm
